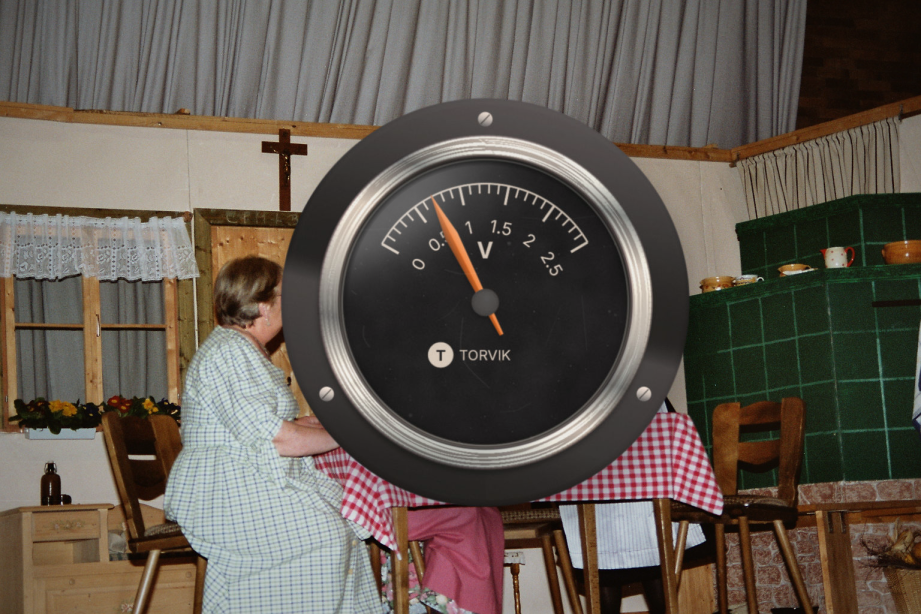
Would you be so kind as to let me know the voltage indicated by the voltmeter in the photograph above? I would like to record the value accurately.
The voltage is 0.7 V
